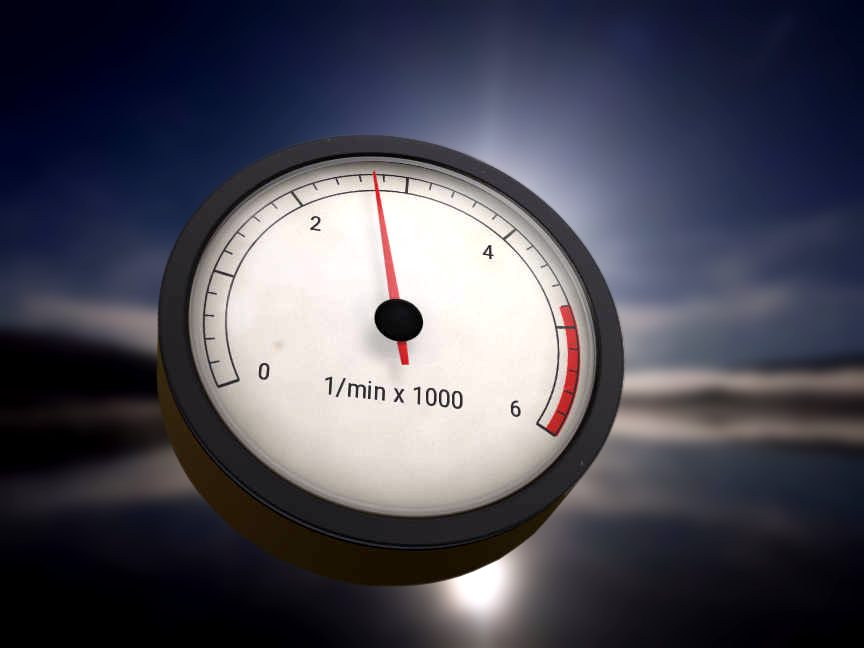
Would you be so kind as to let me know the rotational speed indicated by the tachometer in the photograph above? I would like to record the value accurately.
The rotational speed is 2700 rpm
